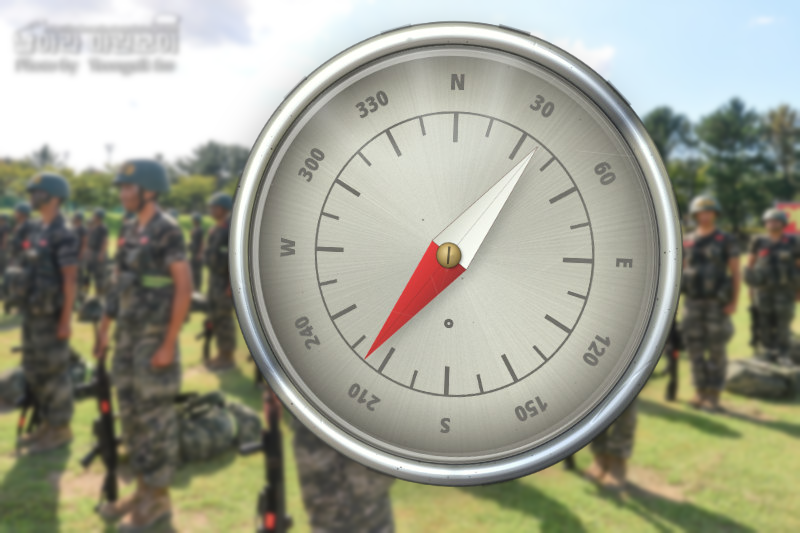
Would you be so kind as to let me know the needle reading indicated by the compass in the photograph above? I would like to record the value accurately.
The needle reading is 217.5 °
